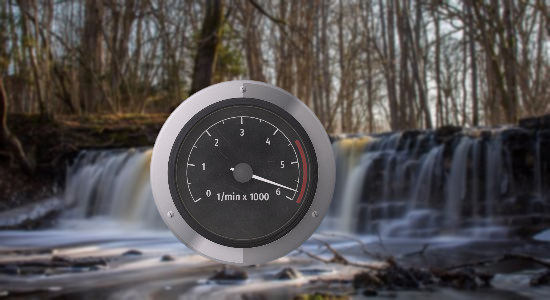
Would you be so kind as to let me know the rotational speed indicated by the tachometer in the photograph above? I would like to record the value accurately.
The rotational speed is 5750 rpm
